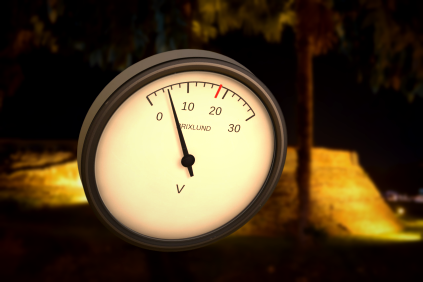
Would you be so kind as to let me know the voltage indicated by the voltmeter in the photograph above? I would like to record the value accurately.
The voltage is 5 V
